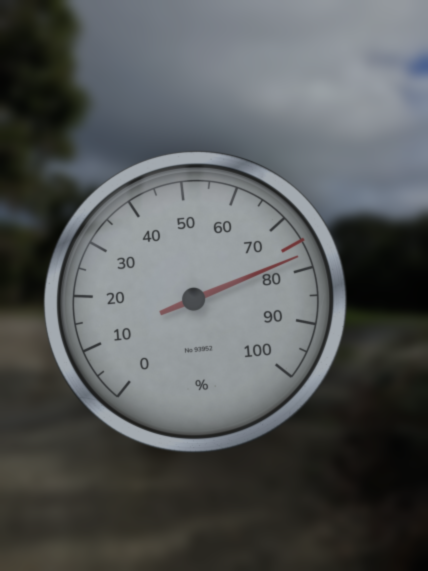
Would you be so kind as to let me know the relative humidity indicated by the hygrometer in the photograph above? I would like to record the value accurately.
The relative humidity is 77.5 %
